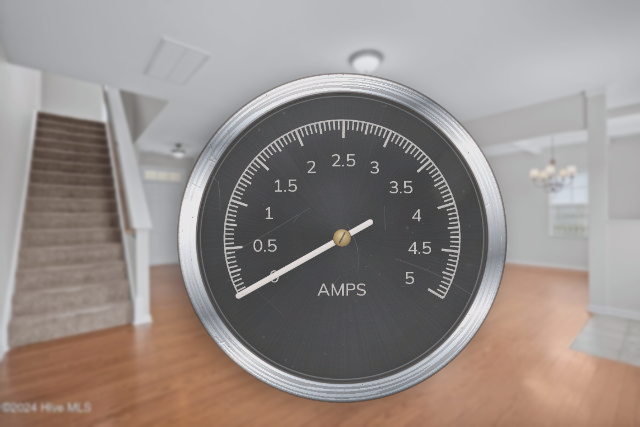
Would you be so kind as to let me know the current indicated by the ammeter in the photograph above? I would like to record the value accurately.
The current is 0 A
